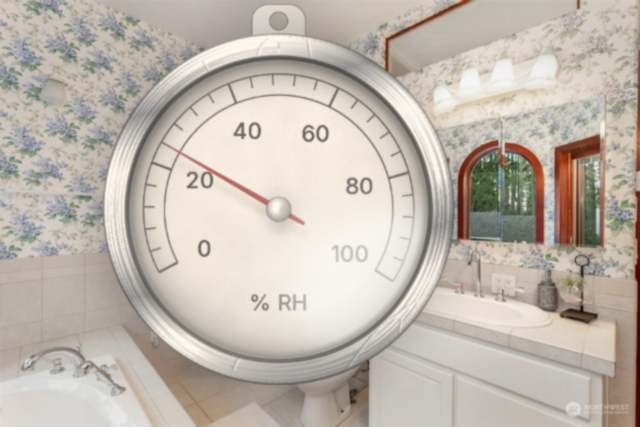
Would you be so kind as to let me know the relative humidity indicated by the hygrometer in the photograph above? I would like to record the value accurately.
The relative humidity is 24 %
